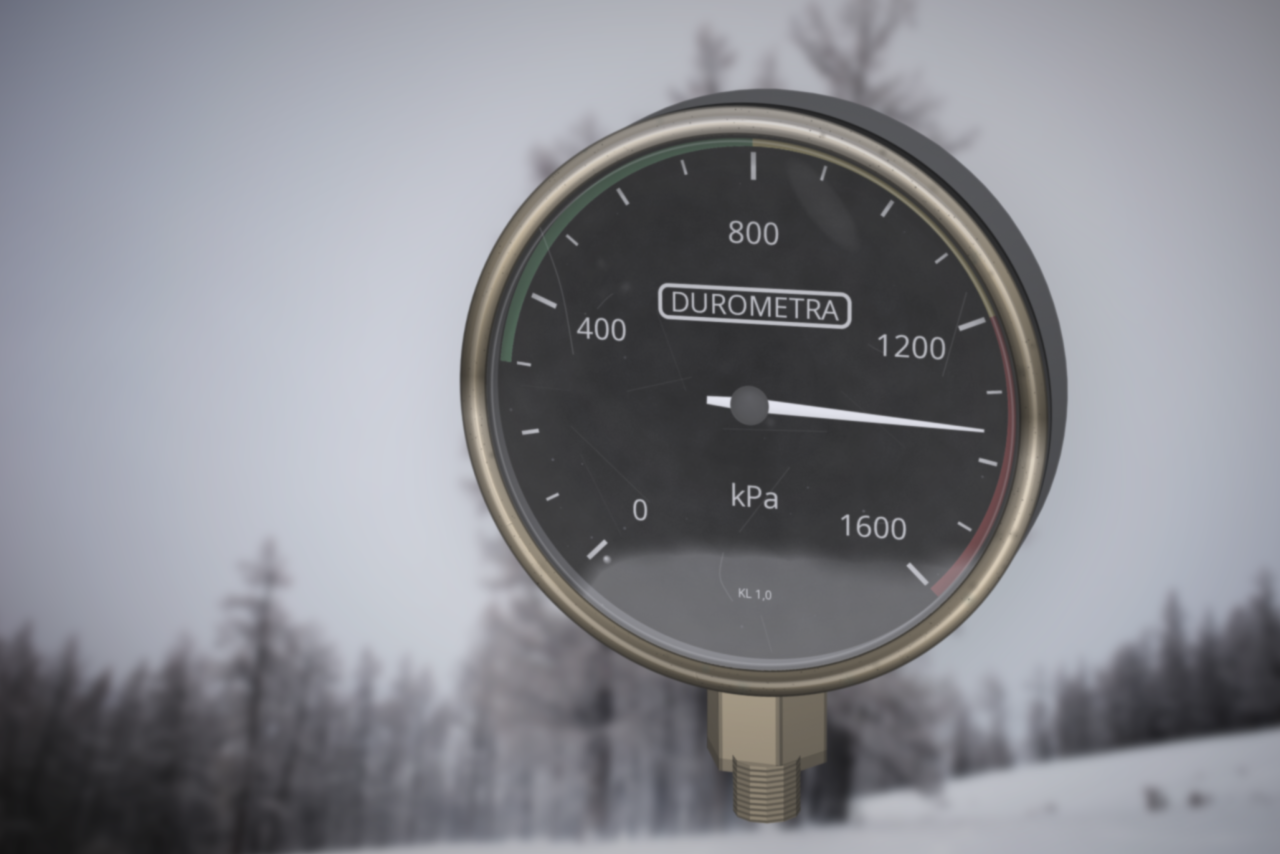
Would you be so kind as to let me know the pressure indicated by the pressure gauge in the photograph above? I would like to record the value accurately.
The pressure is 1350 kPa
